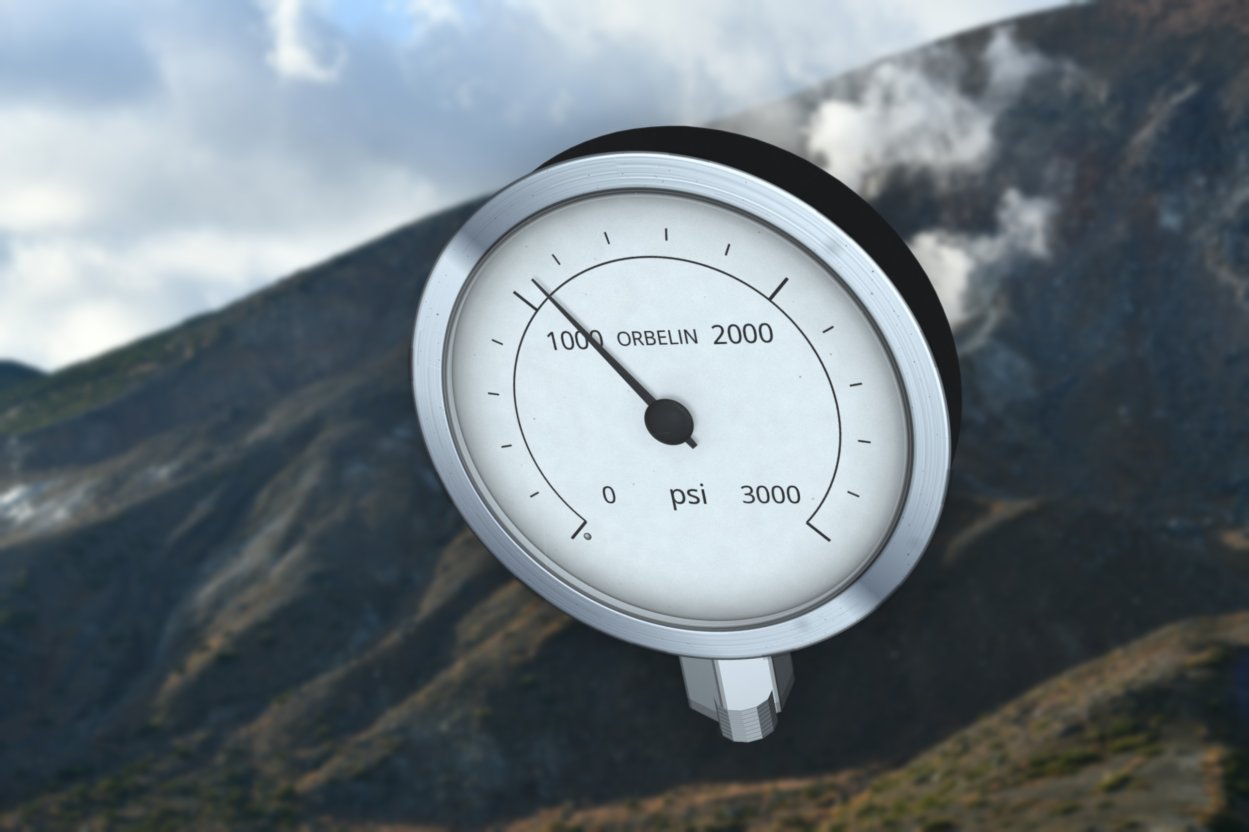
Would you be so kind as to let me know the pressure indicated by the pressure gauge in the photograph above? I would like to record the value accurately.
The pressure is 1100 psi
